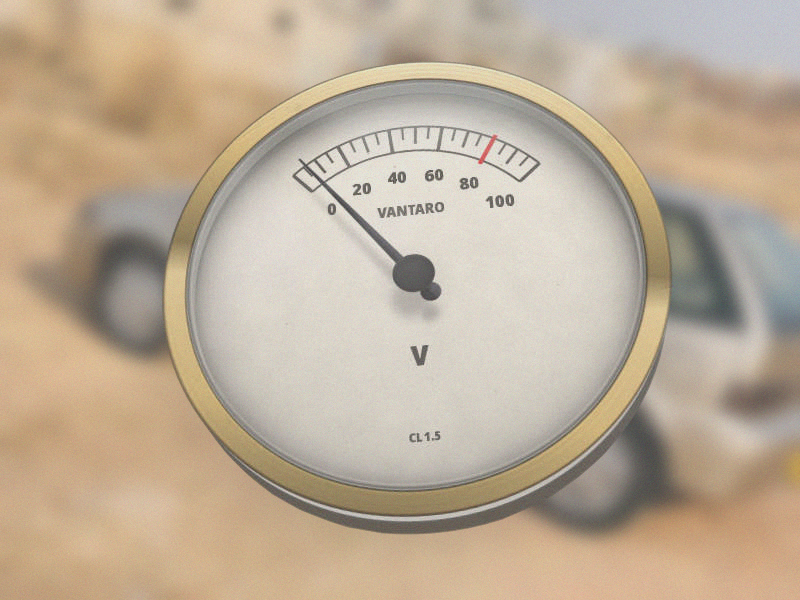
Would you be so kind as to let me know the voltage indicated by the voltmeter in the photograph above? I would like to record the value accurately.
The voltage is 5 V
